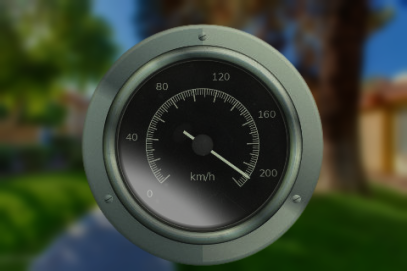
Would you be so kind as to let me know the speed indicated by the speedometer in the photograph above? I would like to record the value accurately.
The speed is 210 km/h
